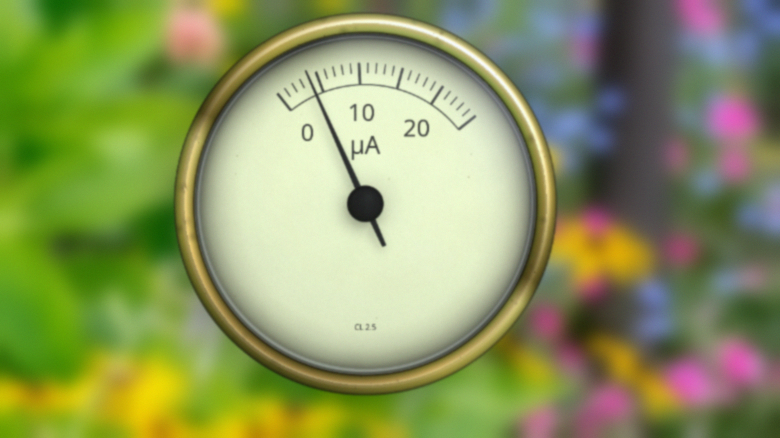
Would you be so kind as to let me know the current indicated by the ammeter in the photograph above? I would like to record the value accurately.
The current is 4 µA
